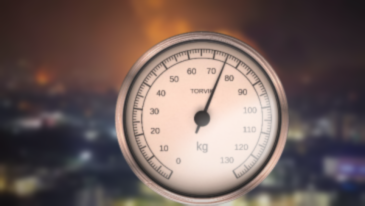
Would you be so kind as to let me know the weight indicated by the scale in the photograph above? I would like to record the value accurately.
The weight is 75 kg
